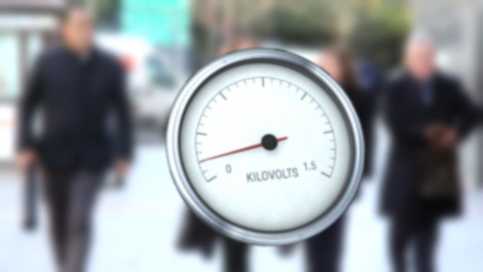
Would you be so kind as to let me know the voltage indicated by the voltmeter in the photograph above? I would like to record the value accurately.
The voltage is 0.1 kV
